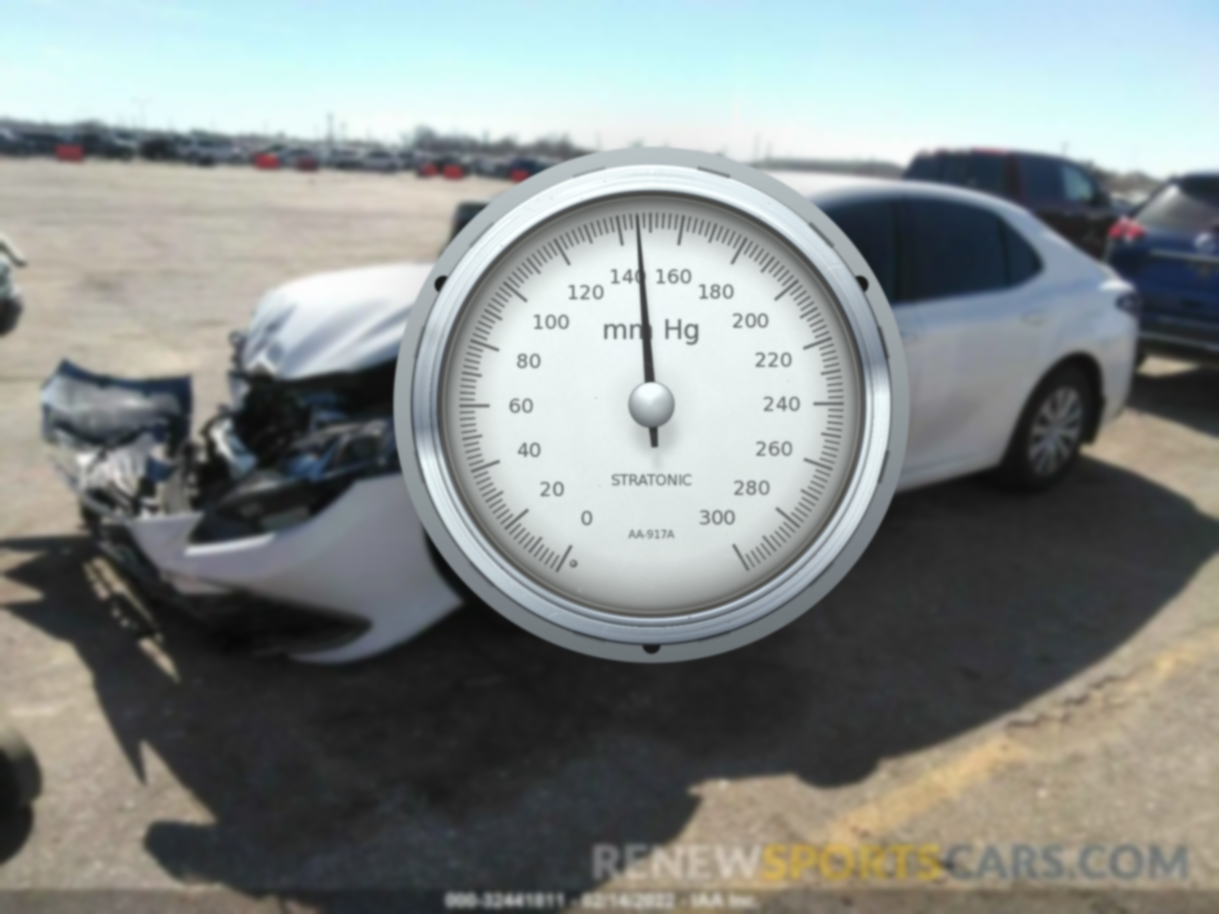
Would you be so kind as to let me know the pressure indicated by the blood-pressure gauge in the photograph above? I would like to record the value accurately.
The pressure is 146 mmHg
